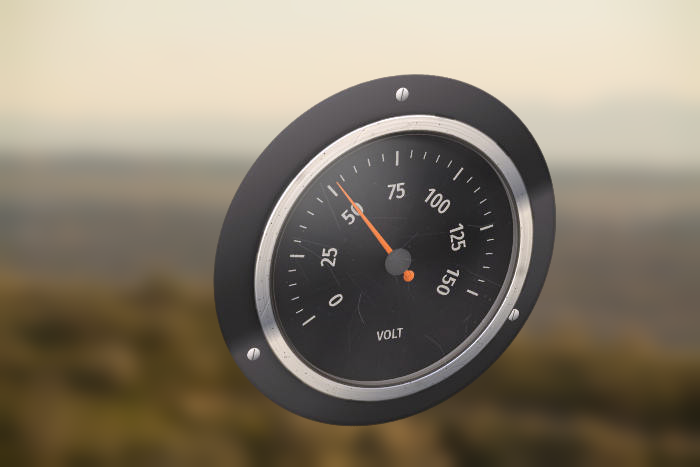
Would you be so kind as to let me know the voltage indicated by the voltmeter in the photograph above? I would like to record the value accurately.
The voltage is 52.5 V
